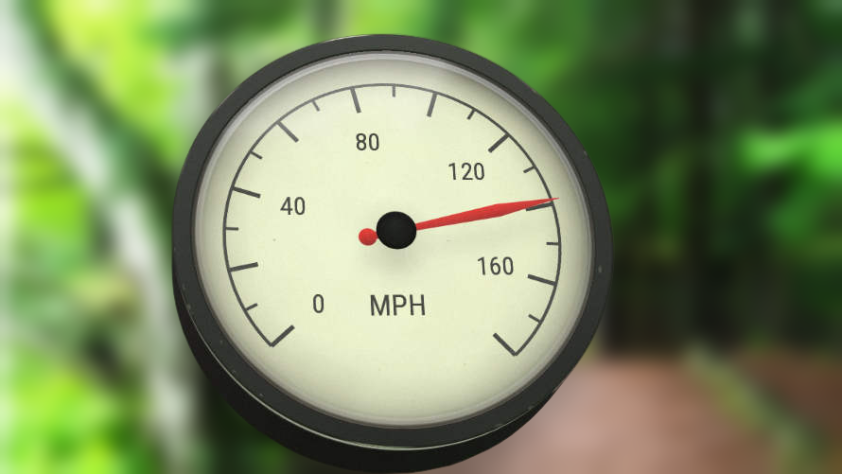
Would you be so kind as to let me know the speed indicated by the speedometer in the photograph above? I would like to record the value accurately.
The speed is 140 mph
